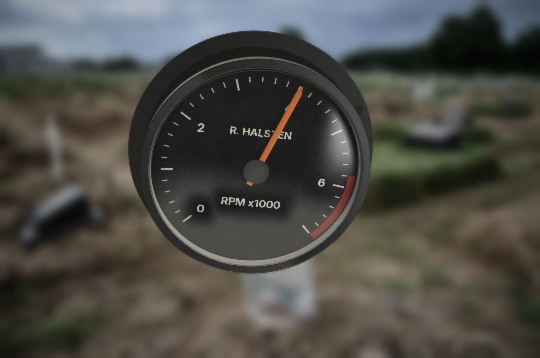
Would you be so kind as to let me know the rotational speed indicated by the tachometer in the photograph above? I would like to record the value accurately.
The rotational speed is 4000 rpm
